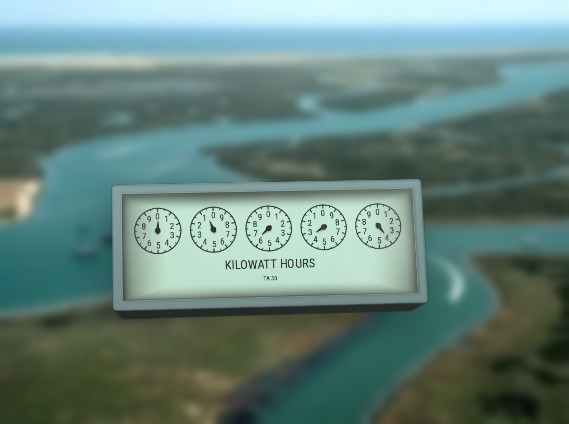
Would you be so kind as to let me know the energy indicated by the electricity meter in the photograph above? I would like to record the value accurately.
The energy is 634 kWh
